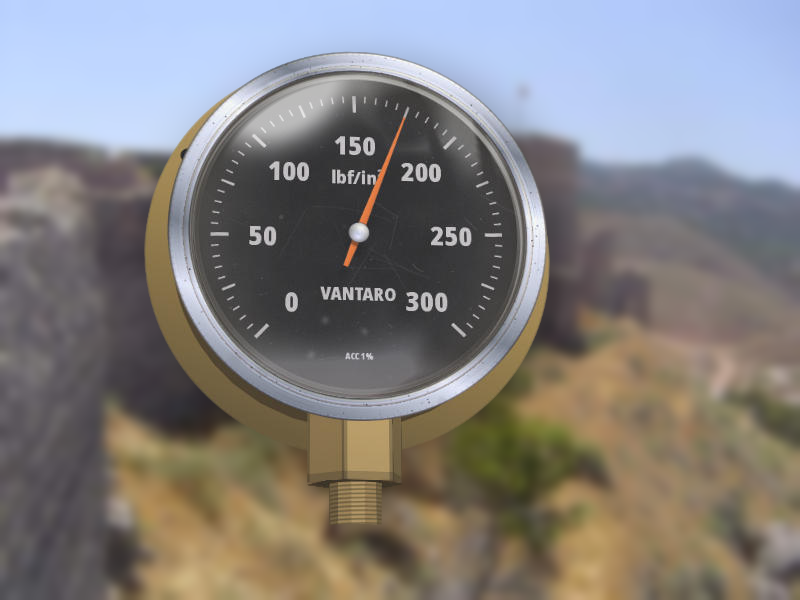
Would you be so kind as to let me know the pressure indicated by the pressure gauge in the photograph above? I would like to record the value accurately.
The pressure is 175 psi
